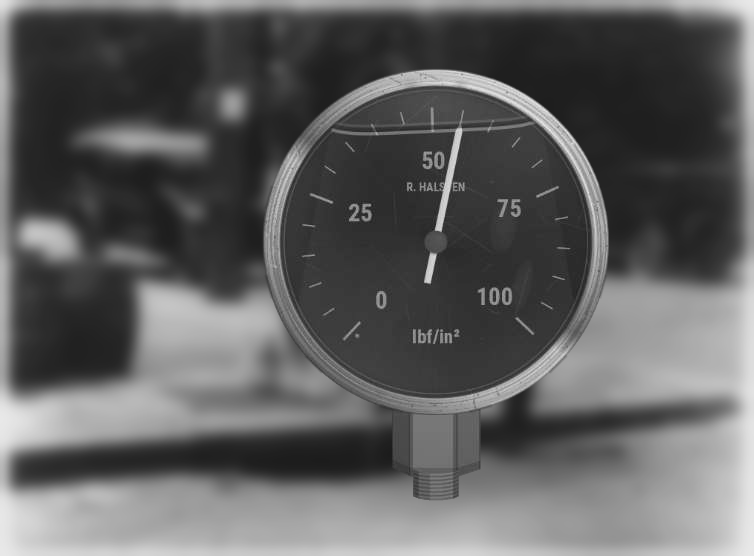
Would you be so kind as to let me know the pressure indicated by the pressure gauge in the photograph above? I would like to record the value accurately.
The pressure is 55 psi
